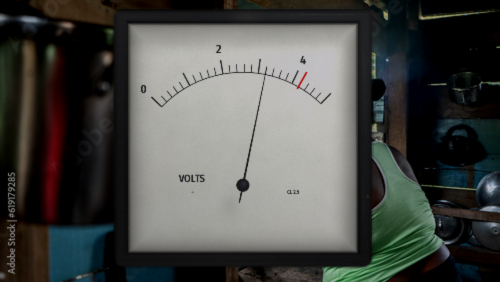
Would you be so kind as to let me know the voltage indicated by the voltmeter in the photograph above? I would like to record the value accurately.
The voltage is 3.2 V
